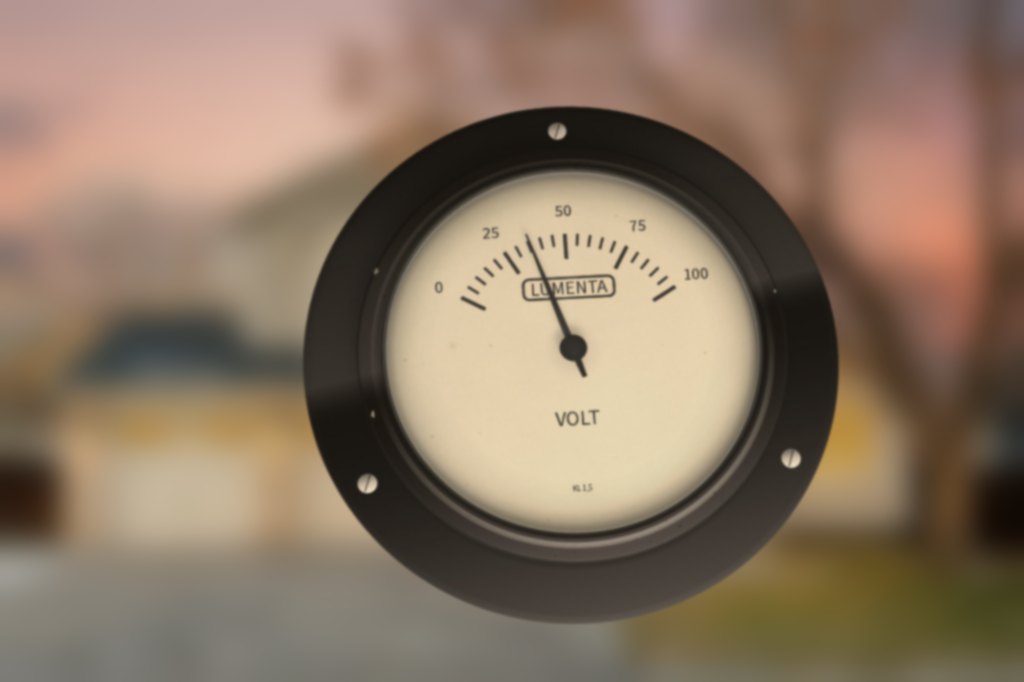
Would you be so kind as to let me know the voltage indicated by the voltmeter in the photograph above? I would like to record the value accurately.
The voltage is 35 V
